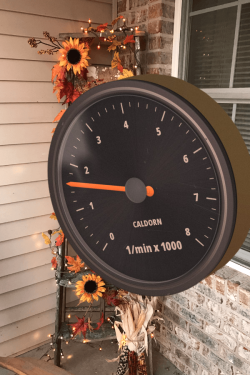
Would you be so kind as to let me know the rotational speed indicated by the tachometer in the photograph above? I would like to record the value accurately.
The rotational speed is 1600 rpm
